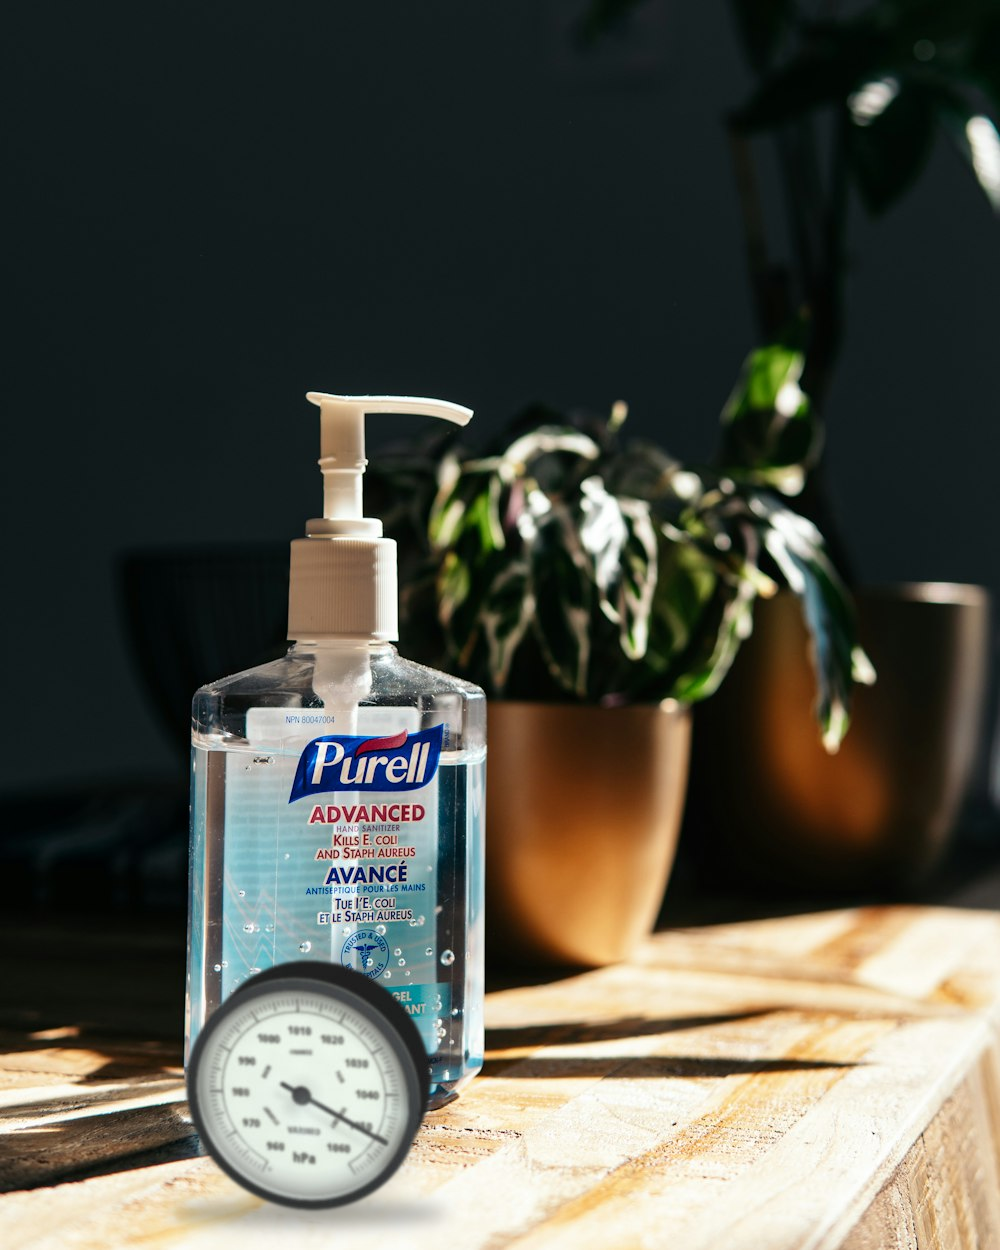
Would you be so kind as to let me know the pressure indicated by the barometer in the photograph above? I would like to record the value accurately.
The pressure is 1050 hPa
